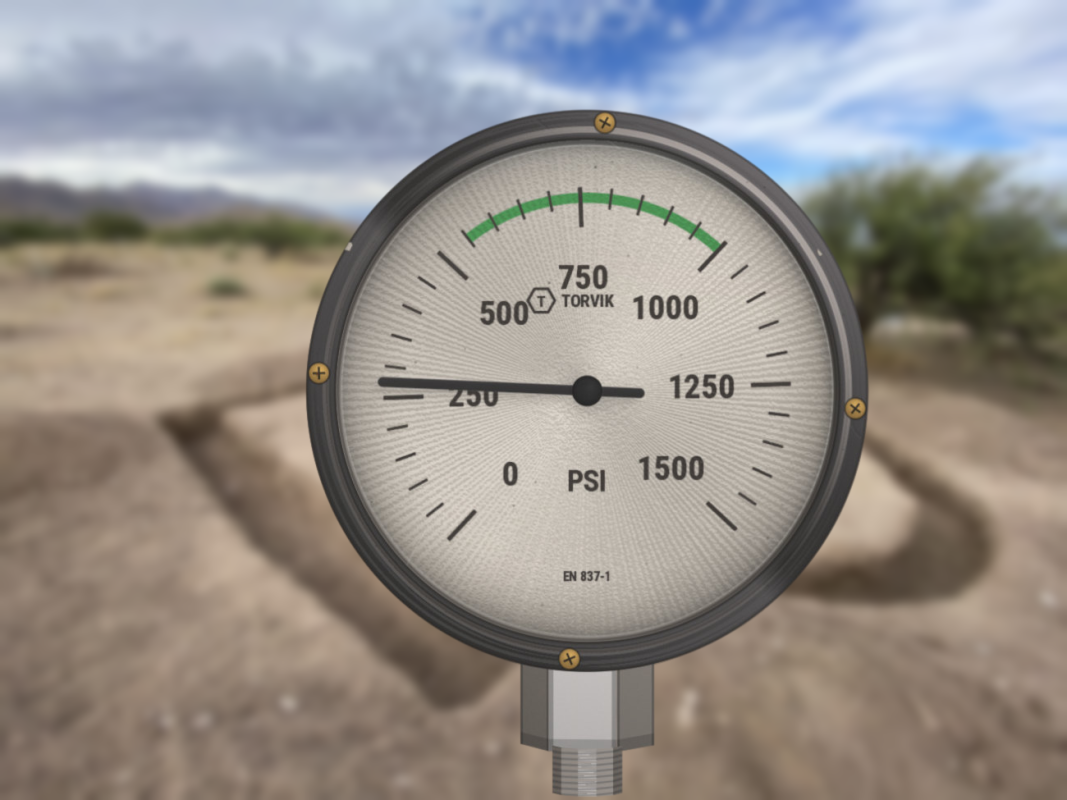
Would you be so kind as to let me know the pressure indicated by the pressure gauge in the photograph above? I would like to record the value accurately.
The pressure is 275 psi
